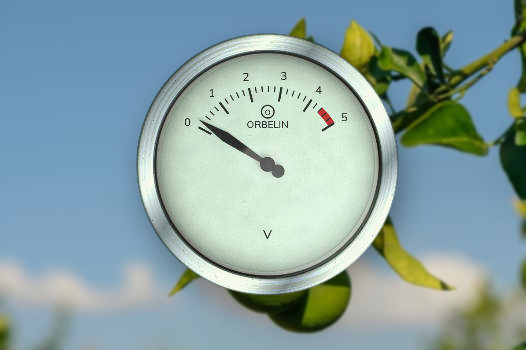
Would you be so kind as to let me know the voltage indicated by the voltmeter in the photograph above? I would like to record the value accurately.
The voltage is 0.2 V
